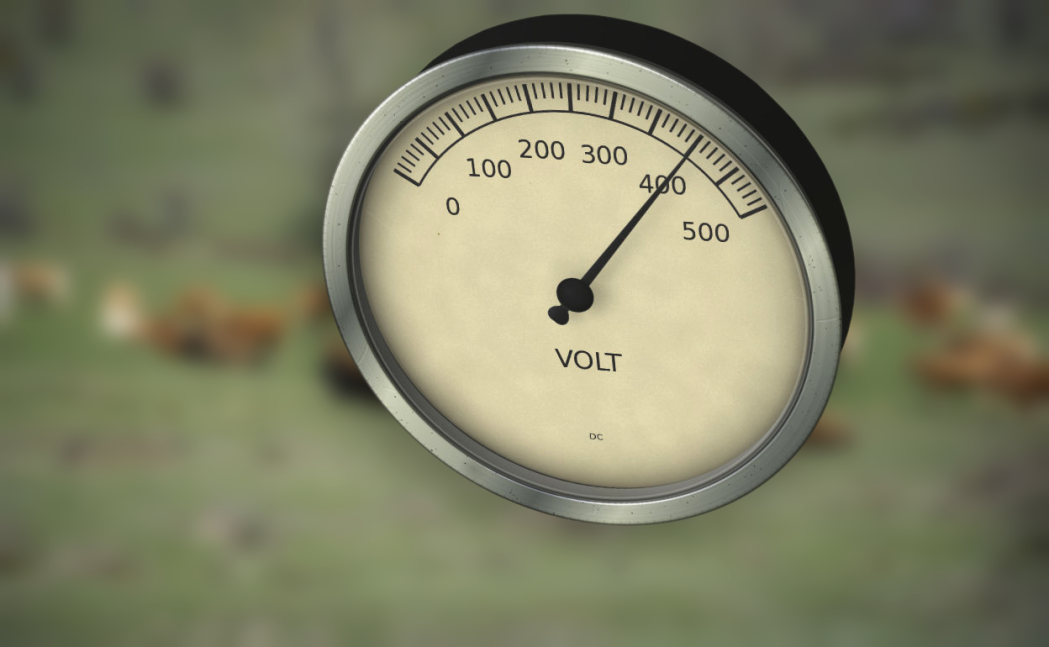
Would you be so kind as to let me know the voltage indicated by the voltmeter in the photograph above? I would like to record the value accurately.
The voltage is 400 V
